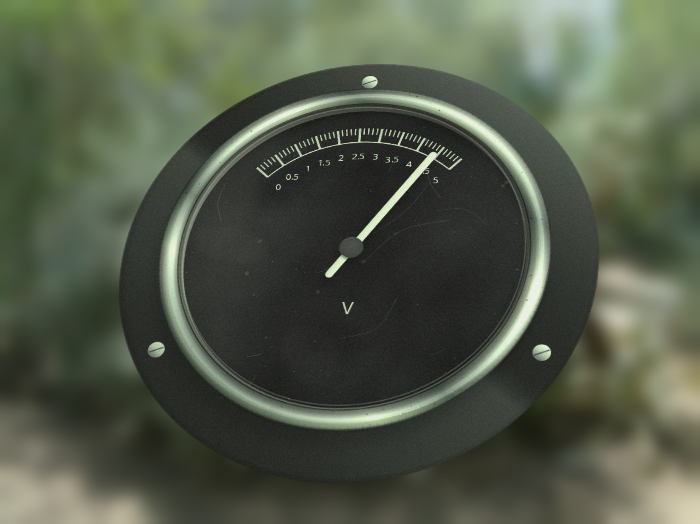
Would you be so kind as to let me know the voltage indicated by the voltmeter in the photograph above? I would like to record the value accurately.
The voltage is 4.5 V
